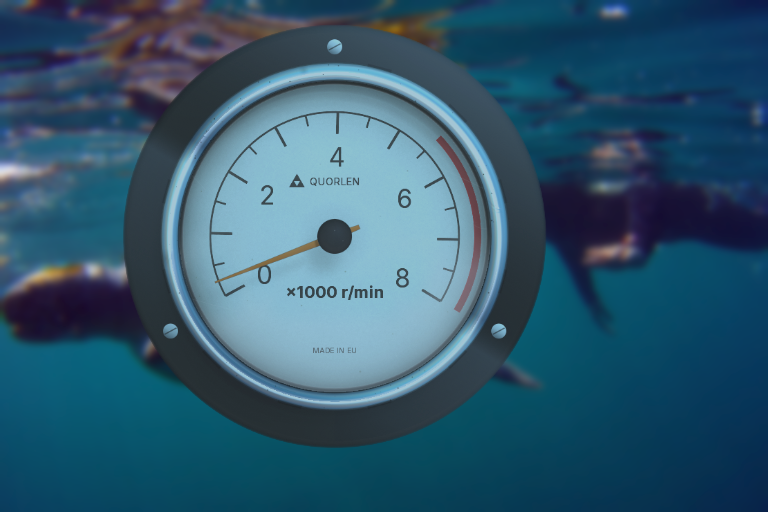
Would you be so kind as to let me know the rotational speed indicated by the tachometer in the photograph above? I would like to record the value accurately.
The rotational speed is 250 rpm
